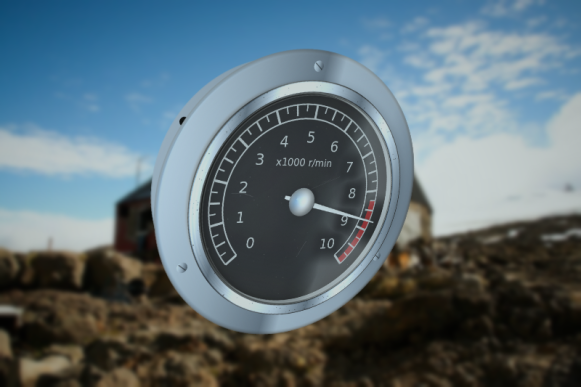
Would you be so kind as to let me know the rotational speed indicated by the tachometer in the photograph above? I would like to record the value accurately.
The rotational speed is 8750 rpm
